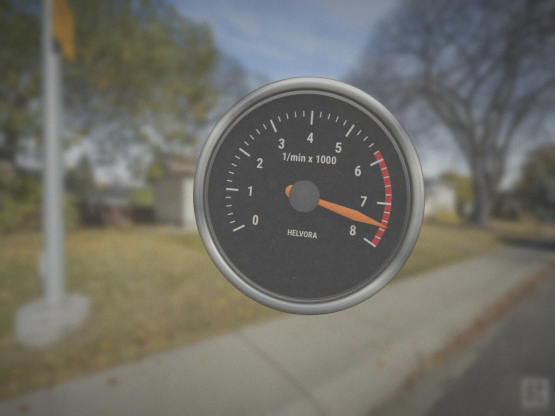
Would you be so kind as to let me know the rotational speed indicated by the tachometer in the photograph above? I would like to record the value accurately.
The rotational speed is 7500 rpm
